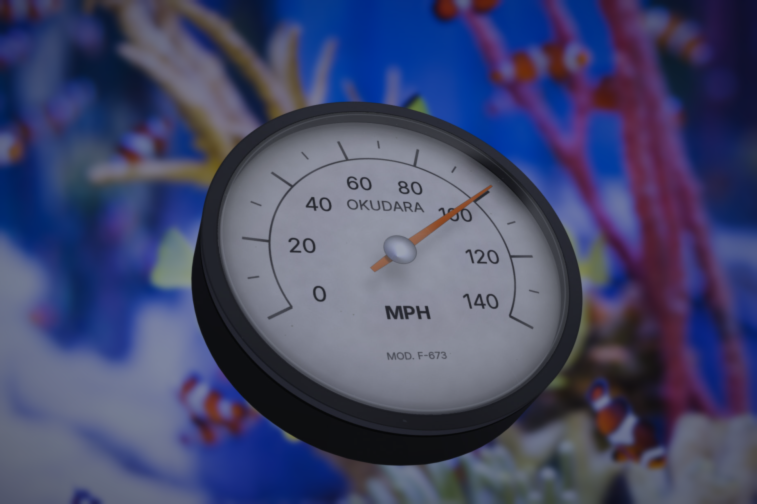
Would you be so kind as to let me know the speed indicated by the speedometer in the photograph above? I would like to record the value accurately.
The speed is 100 mph
